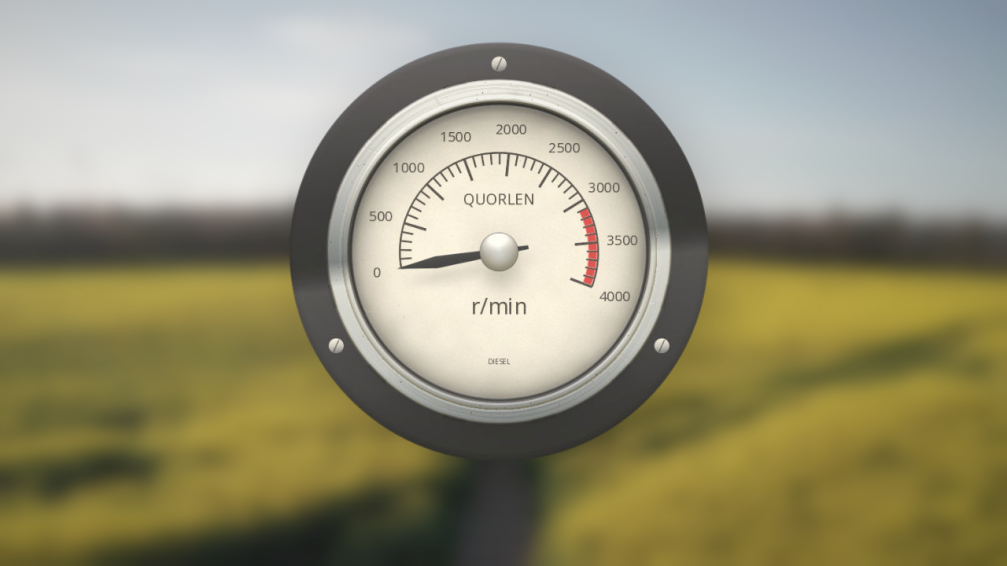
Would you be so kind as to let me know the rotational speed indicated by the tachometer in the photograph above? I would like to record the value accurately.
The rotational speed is 0 rpm
